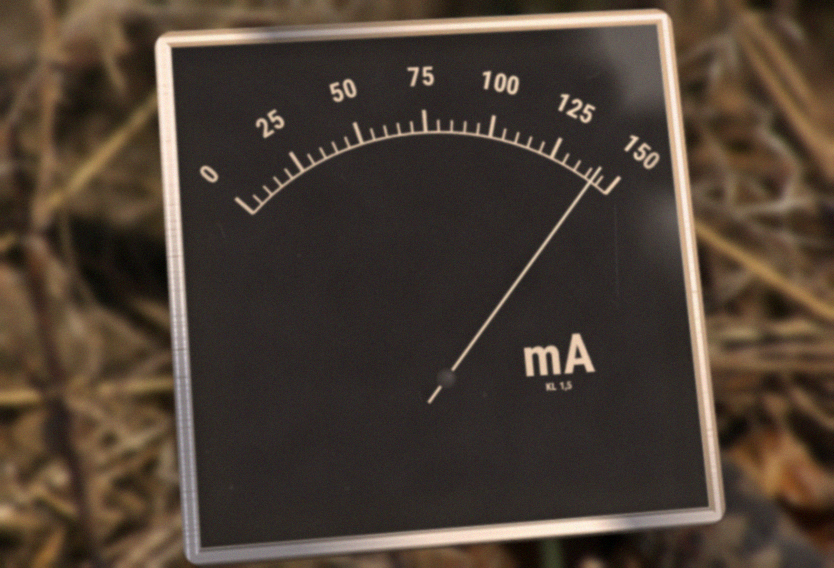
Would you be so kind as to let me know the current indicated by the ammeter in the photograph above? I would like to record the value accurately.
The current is 142.5 mA
